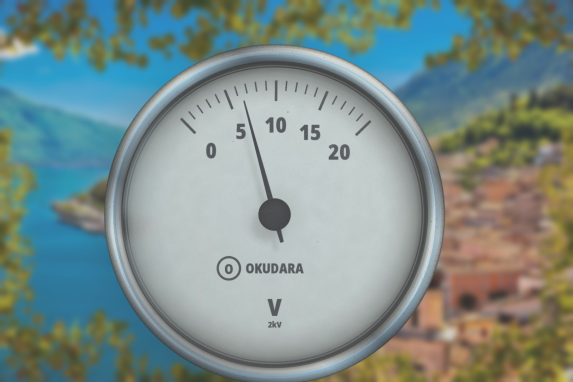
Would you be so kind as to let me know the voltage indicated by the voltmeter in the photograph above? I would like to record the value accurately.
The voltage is 6.5 V
